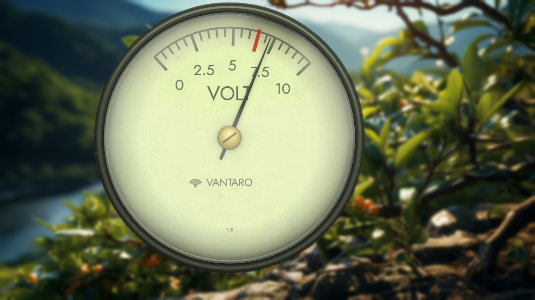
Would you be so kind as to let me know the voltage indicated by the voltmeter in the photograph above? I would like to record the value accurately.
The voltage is 7.25 V
